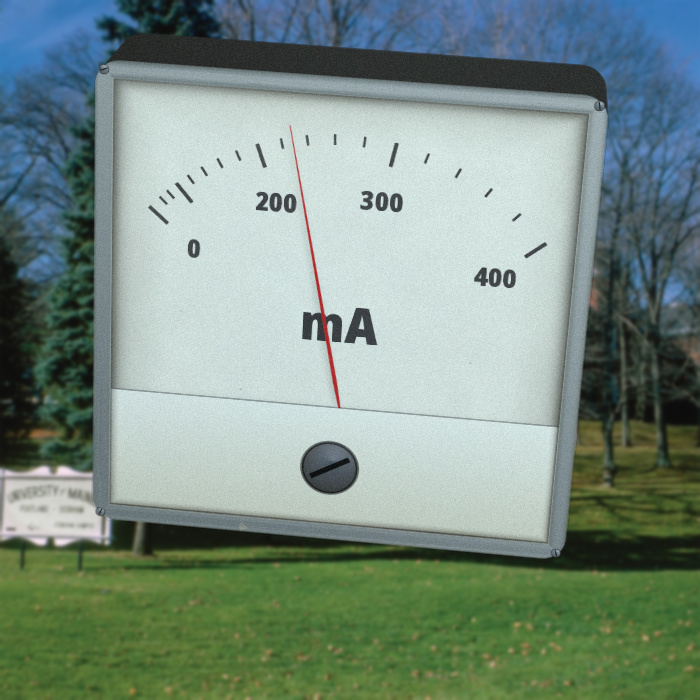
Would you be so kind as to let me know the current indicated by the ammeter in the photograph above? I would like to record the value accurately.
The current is 230 mA
